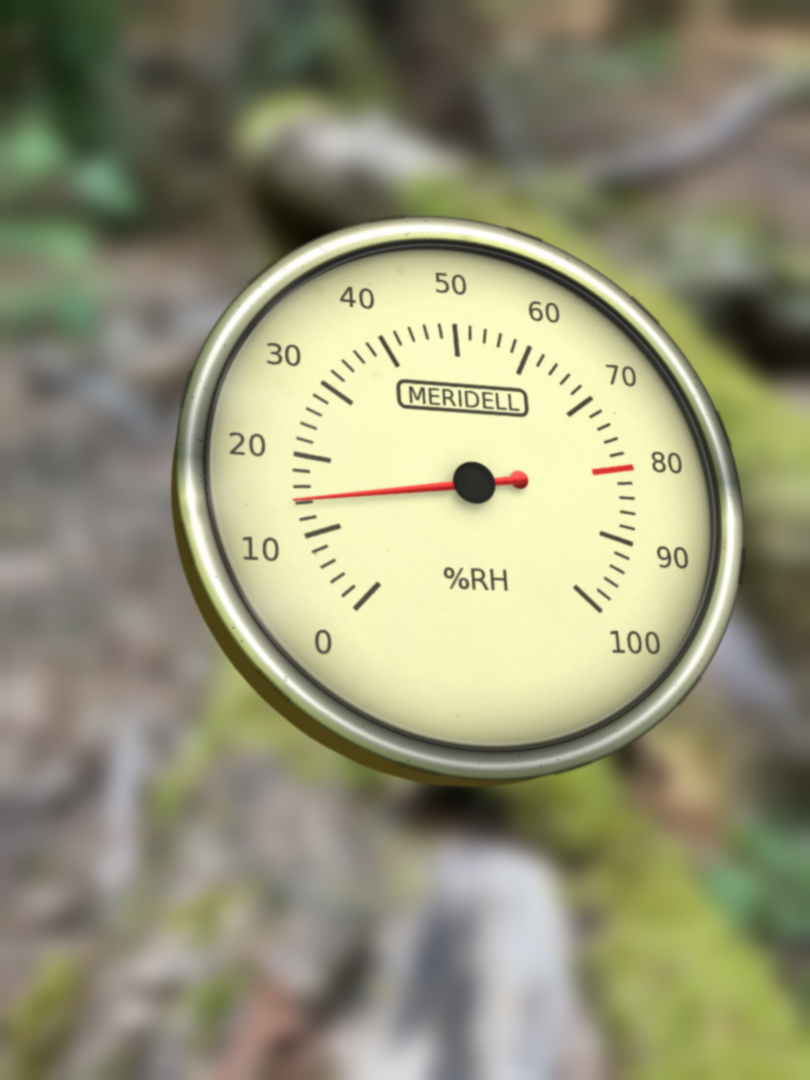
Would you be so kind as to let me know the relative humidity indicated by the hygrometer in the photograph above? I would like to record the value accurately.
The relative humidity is 14 %
